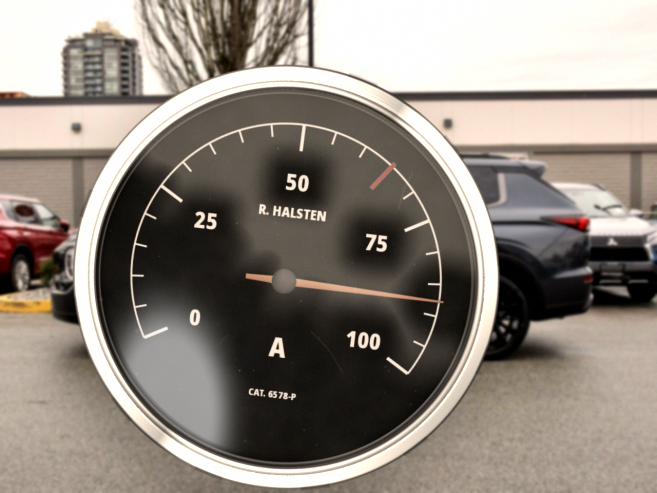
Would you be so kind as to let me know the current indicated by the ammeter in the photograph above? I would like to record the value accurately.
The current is 87.5 A
